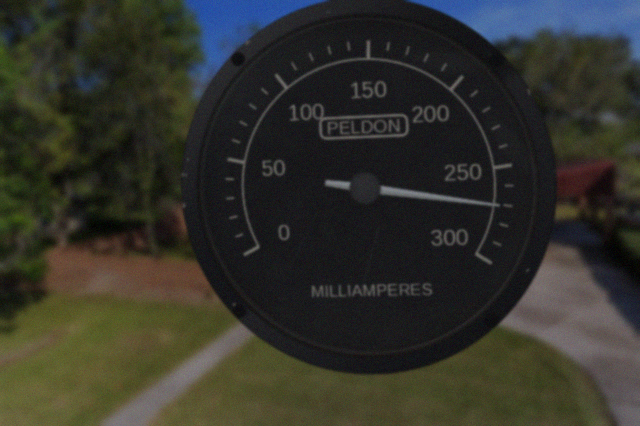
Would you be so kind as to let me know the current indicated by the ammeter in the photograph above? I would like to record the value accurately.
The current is 270 mA
